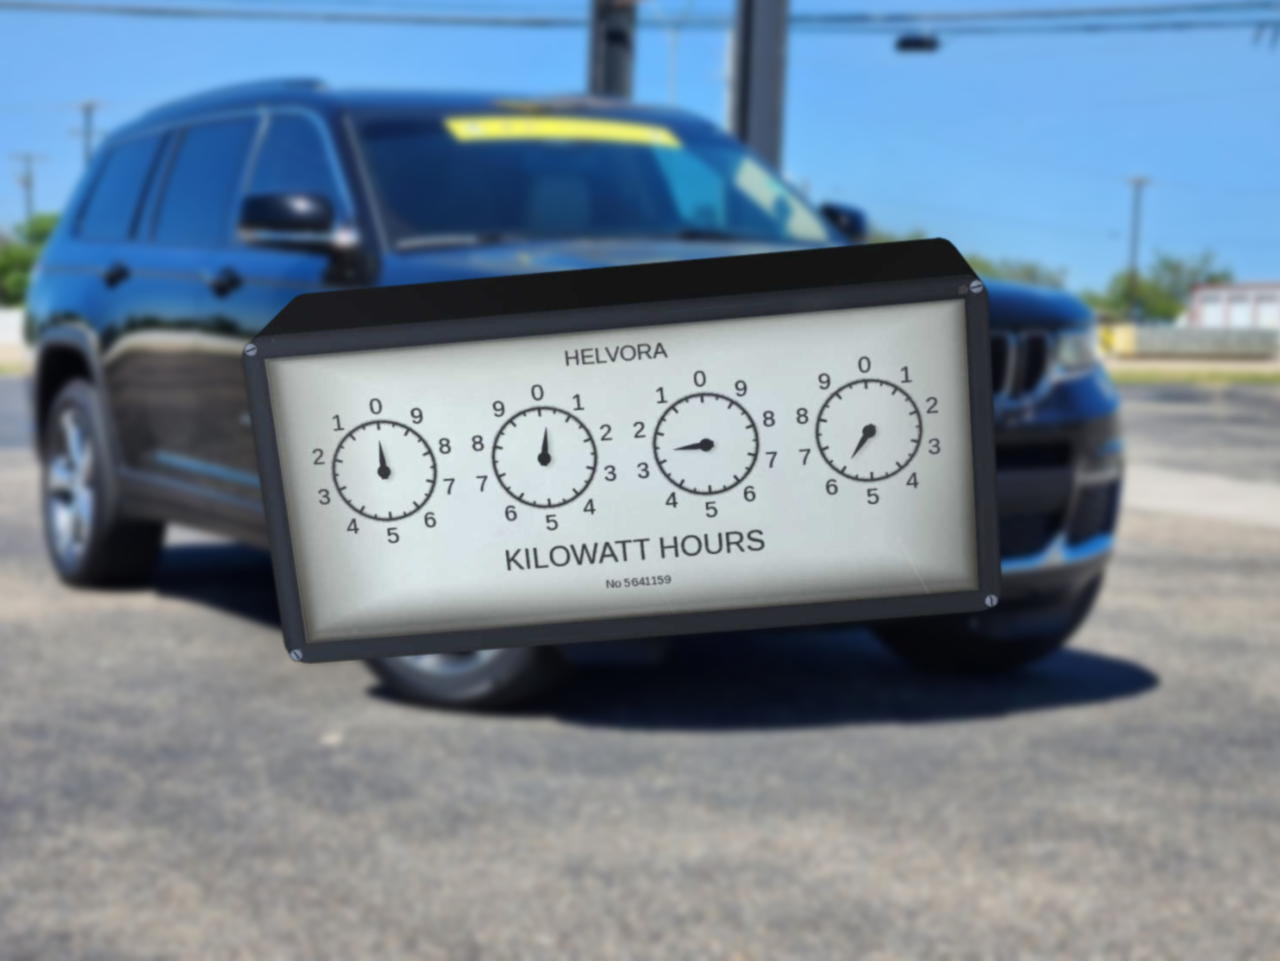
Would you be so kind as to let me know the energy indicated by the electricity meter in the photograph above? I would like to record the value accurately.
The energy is 26 kWh
